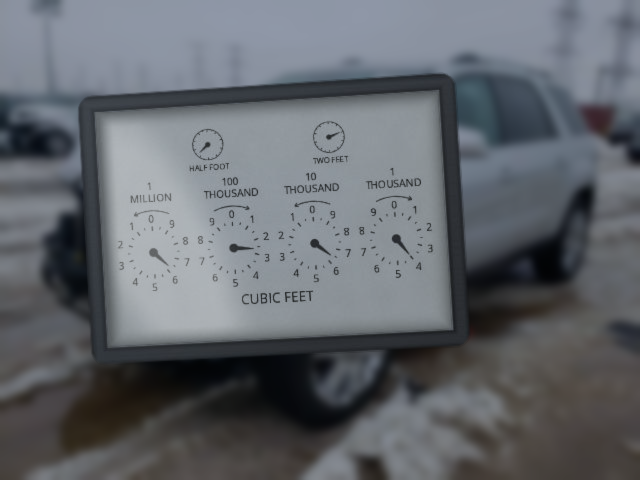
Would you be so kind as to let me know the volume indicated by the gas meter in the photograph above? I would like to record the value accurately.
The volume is 626400 ft³
